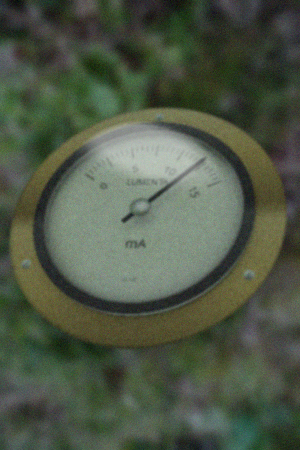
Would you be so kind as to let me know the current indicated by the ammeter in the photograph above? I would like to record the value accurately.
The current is 12.5 mA
